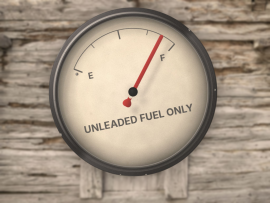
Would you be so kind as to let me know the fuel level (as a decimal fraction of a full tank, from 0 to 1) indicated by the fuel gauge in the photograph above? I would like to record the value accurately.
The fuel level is 0.875
